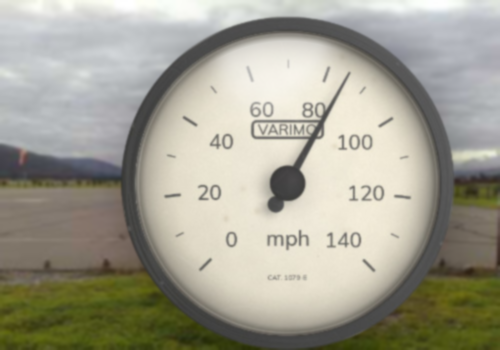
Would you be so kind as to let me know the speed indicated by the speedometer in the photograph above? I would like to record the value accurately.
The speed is 85 mph
